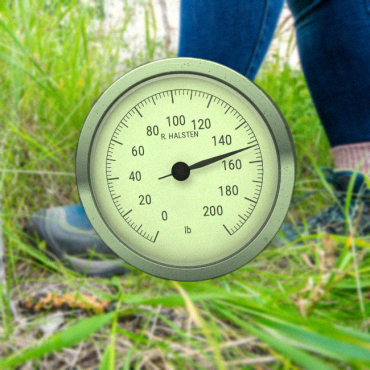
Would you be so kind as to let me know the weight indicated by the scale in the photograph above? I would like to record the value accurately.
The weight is 152 lb
